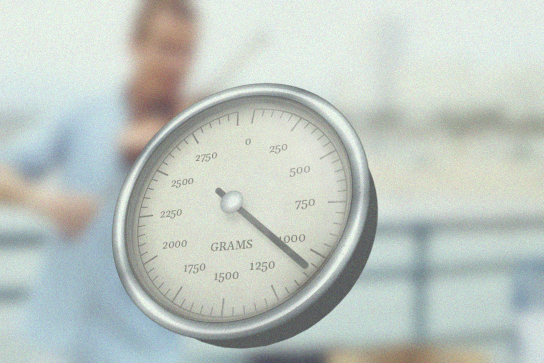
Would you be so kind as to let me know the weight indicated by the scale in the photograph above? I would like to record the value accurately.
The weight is 1075 g
